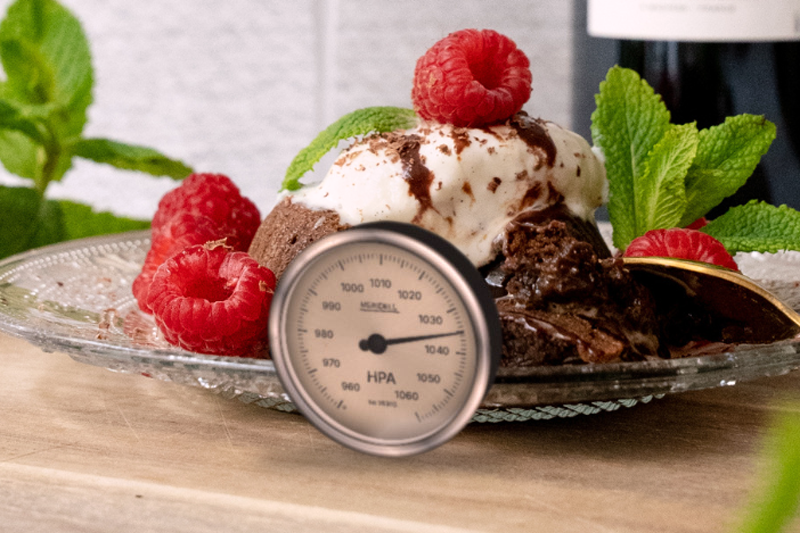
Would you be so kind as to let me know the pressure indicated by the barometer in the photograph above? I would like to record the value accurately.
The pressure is 1035 hPa
